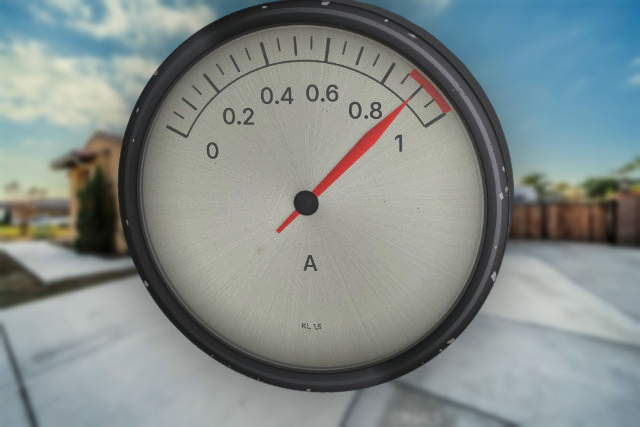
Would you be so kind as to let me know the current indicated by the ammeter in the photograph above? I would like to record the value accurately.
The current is 0.9 A
